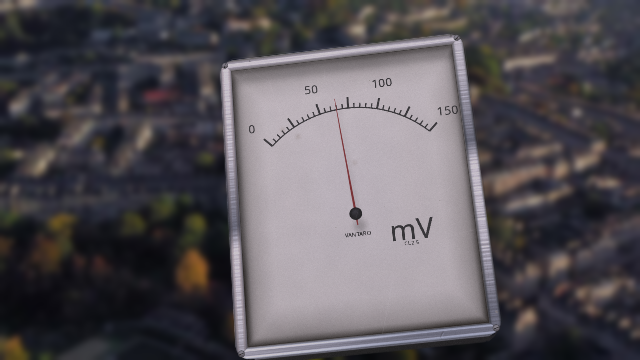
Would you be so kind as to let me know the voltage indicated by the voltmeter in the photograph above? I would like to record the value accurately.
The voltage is 65 mV
